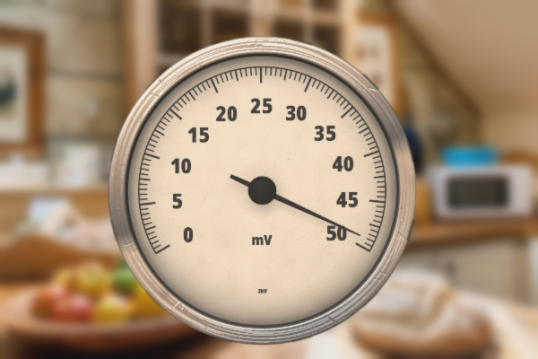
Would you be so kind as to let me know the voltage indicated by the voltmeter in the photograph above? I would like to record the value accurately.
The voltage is 49 mV
